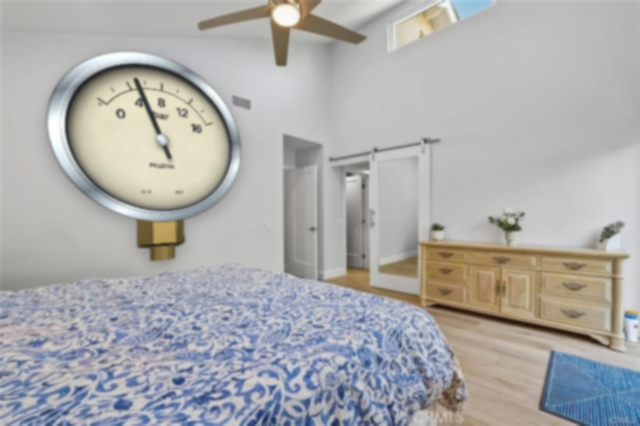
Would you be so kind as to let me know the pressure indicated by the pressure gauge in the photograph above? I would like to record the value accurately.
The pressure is 5 bar
